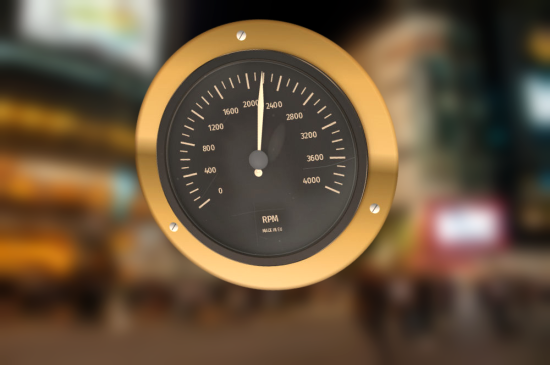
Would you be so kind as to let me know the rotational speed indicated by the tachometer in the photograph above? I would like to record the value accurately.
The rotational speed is 2200 rpm
